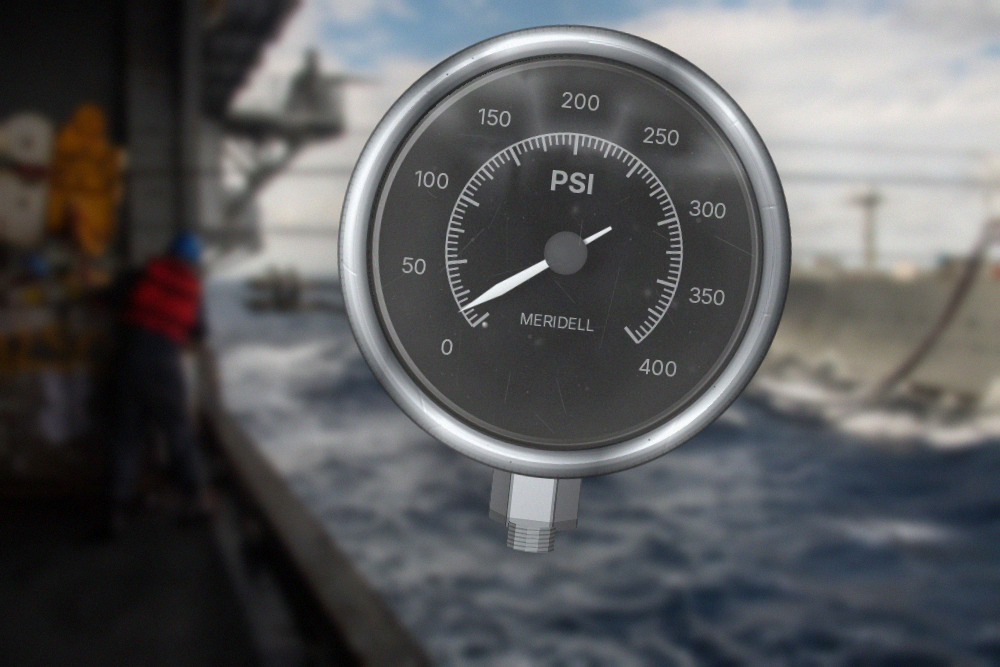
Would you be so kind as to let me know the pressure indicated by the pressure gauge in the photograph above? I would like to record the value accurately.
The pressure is 15 psi
